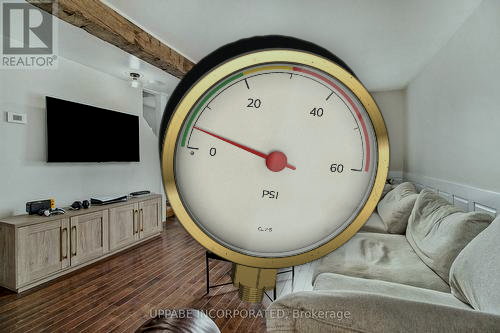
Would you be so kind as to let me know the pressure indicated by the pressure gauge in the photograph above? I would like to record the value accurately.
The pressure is 5 psi
